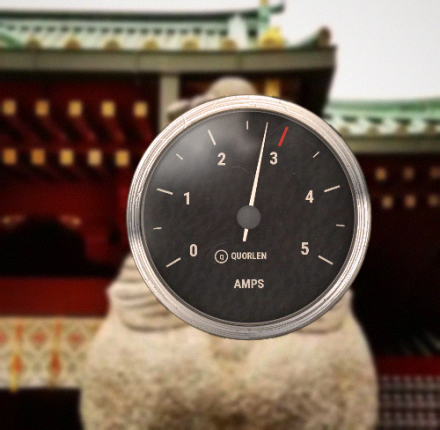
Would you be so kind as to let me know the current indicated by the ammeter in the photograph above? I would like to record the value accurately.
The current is 2.75 A
